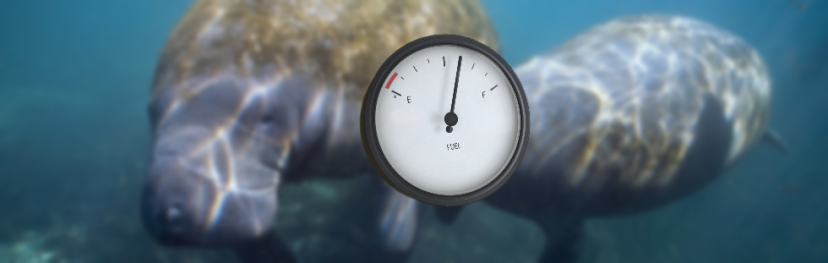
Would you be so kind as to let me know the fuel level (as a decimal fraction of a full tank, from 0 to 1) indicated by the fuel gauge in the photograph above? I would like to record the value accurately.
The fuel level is 0.625
